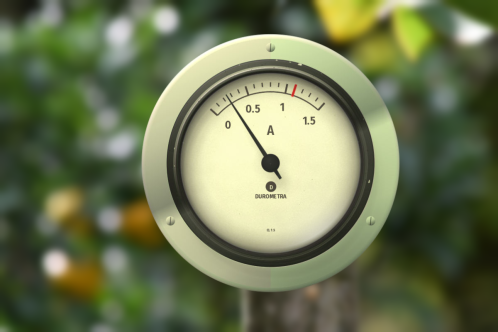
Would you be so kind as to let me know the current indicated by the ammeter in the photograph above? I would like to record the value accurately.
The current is 0.25 A
